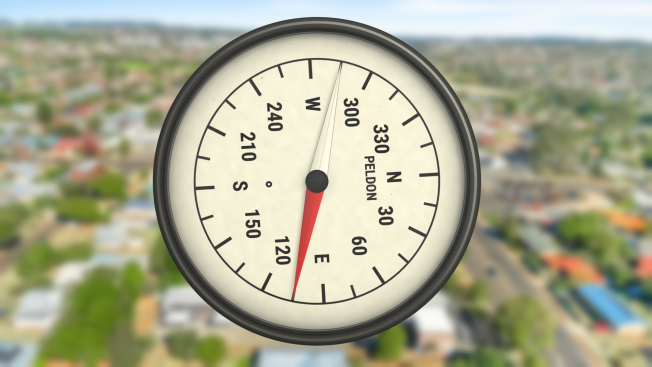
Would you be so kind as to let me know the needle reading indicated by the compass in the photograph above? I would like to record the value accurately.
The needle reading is 105 °
